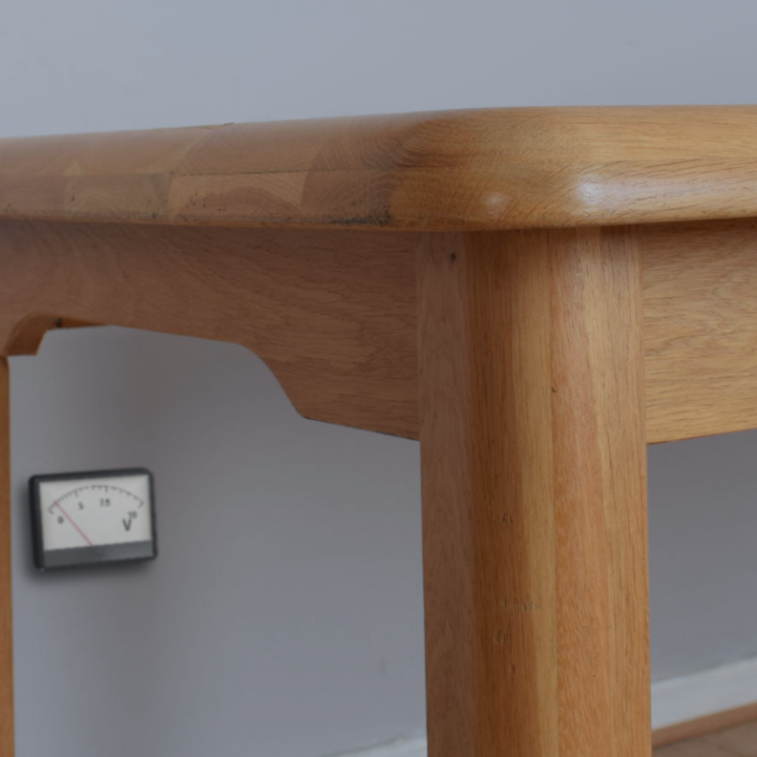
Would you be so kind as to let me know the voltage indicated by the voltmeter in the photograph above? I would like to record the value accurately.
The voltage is 2.5 V
